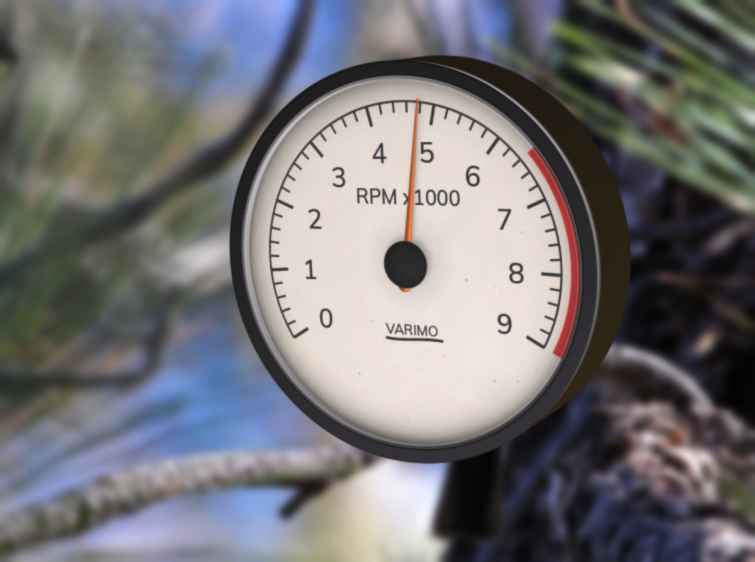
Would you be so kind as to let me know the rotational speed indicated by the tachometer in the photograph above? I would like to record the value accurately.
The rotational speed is 4800 rpm
